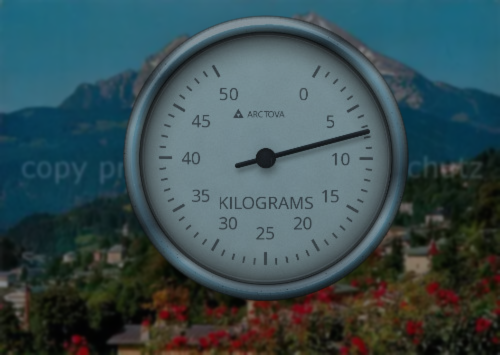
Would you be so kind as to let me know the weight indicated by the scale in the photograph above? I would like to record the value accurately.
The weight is 7.5 kg
